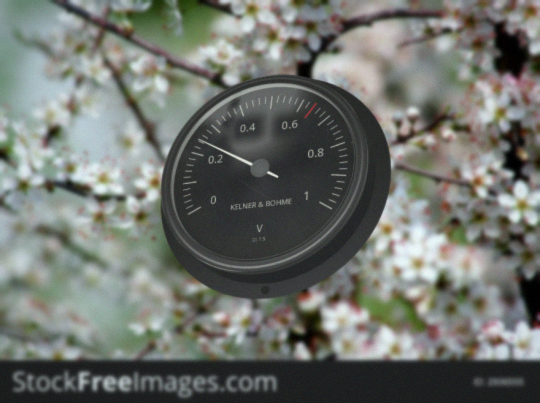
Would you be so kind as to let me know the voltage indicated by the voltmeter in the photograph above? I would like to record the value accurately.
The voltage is 0.24 V
